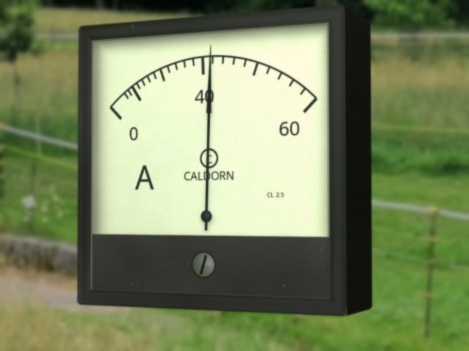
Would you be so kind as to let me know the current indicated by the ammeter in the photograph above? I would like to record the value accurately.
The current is 42 A
